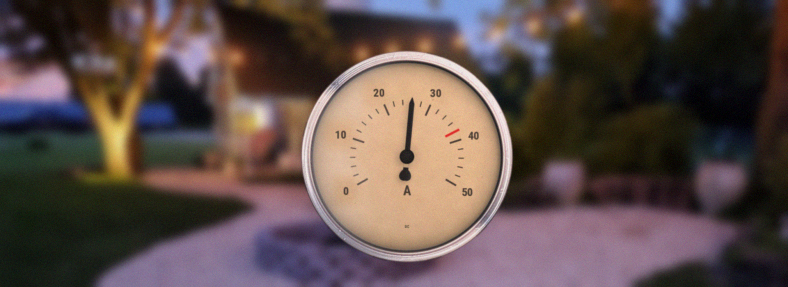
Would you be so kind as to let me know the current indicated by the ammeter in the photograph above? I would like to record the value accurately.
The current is 26 A
